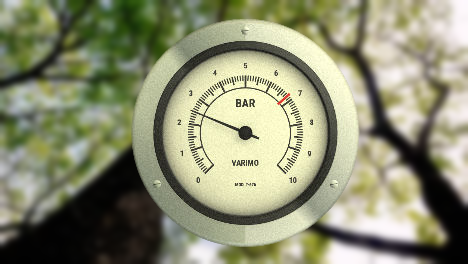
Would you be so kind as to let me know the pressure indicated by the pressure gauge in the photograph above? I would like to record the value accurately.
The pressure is 2.5 bar
